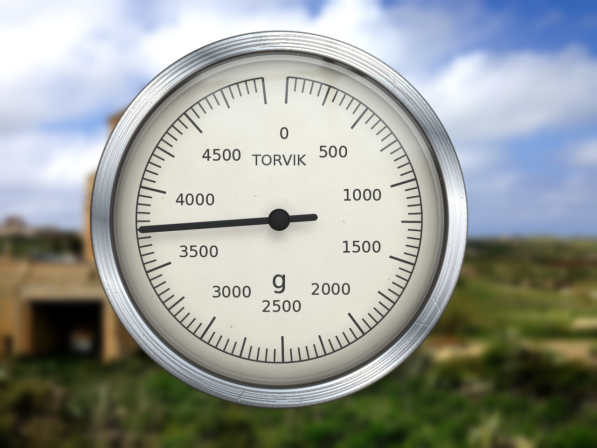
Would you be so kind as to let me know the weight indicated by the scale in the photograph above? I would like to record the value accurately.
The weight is 3750 g
